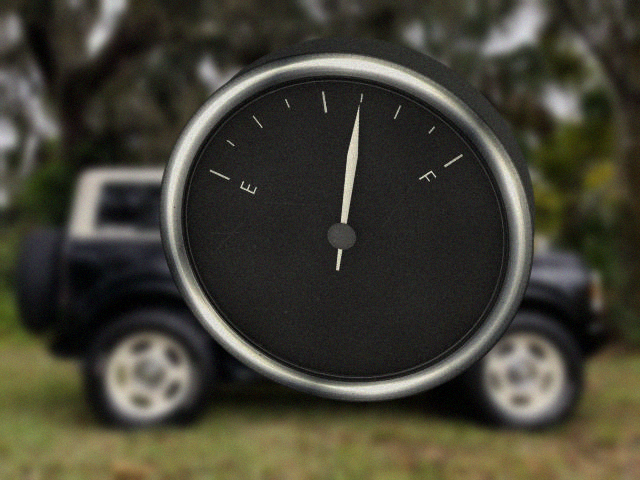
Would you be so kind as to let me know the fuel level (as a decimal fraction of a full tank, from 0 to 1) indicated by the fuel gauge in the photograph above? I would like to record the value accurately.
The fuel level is 0.625
